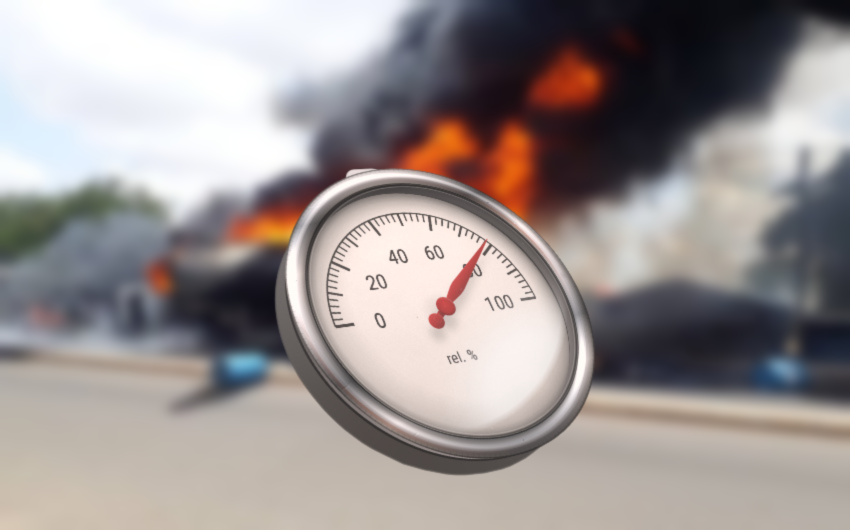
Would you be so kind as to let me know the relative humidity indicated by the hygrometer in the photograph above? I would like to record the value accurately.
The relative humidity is 78 %
